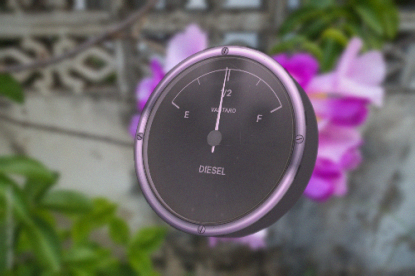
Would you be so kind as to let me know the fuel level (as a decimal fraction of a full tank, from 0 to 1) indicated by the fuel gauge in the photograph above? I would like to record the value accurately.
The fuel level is 0.5
